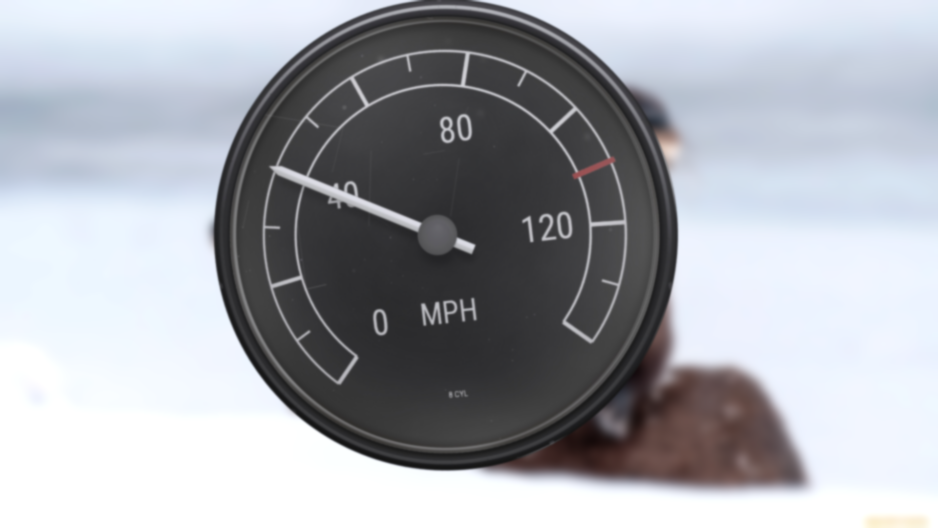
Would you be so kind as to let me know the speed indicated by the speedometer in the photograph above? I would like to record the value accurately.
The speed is 40 mph
